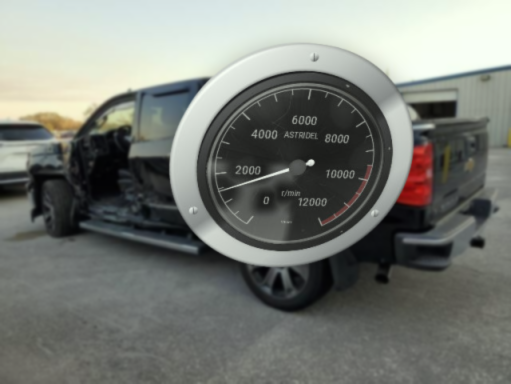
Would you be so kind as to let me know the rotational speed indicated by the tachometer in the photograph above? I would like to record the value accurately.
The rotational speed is 1500 rpm
